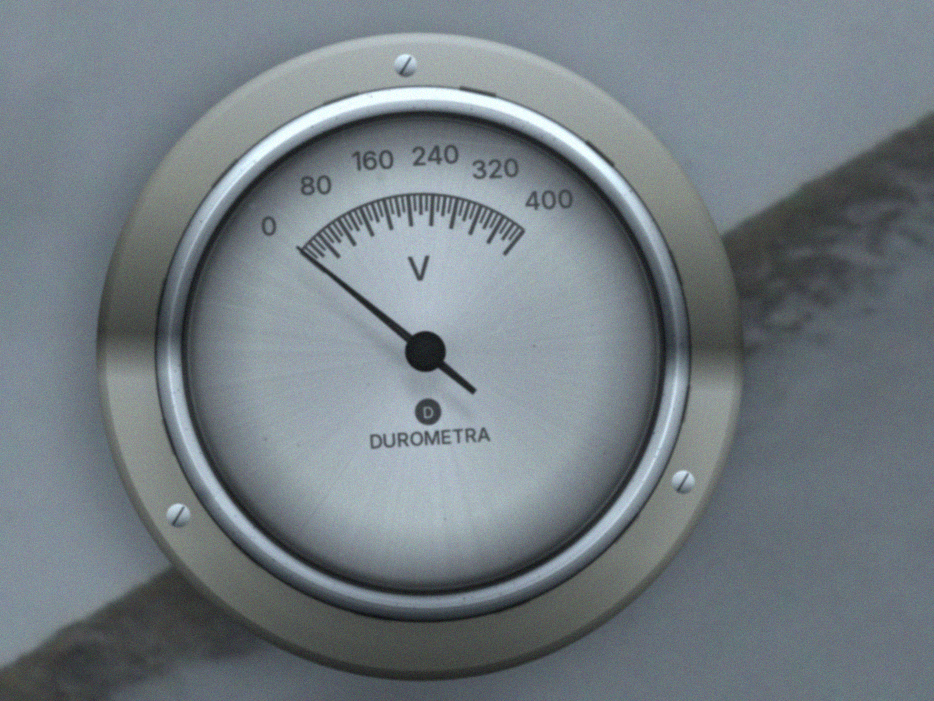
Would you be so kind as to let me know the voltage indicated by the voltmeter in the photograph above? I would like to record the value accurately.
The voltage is 0 V
